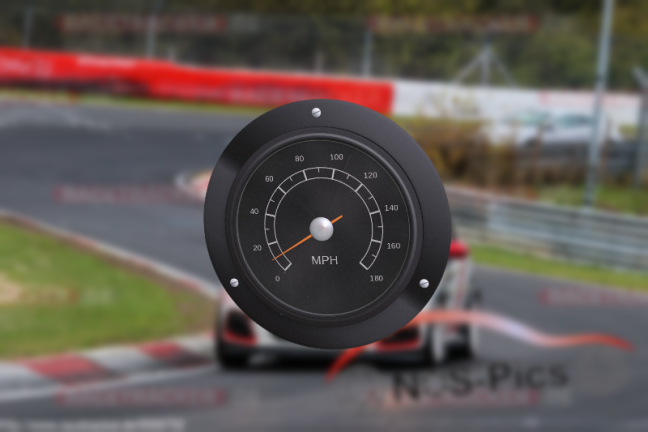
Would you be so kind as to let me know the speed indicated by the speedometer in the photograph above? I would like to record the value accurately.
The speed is 10 mph
